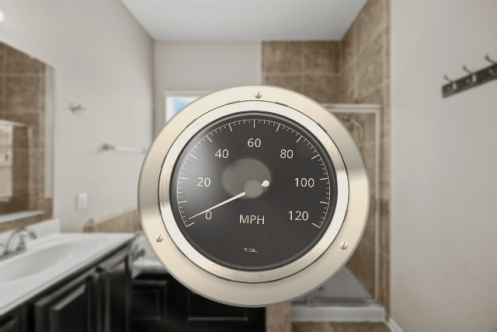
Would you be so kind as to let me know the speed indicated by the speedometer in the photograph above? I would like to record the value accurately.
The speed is 2 mph
